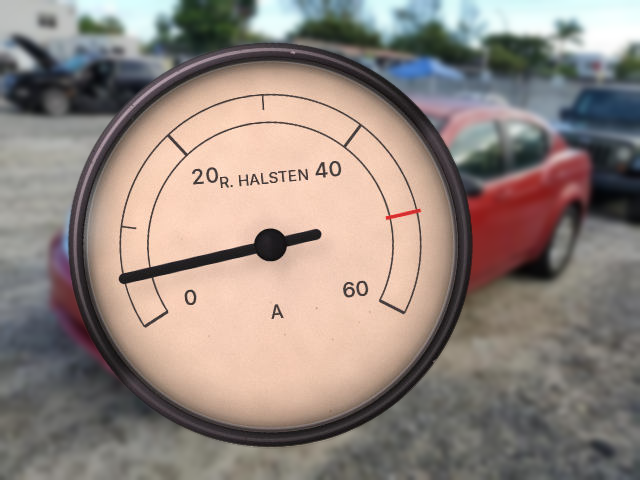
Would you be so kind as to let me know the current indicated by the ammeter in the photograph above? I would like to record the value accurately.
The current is 5 A
